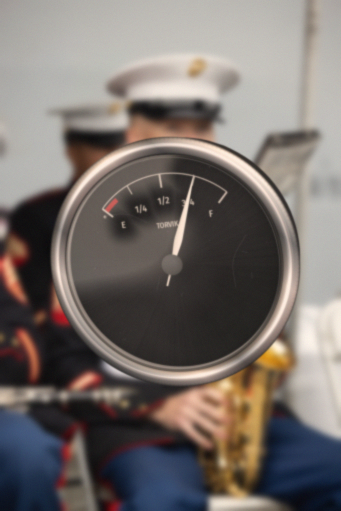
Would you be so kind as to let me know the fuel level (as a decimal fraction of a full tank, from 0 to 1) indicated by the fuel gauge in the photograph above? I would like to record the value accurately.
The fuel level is 0.75
